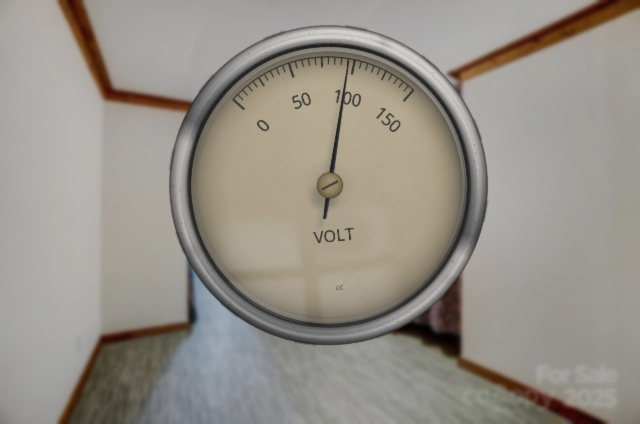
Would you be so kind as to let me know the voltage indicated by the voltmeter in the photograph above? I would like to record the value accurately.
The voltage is 95 V
